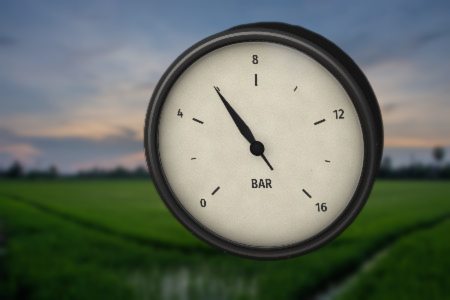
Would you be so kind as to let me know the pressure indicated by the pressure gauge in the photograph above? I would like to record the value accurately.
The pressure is 6 bar
